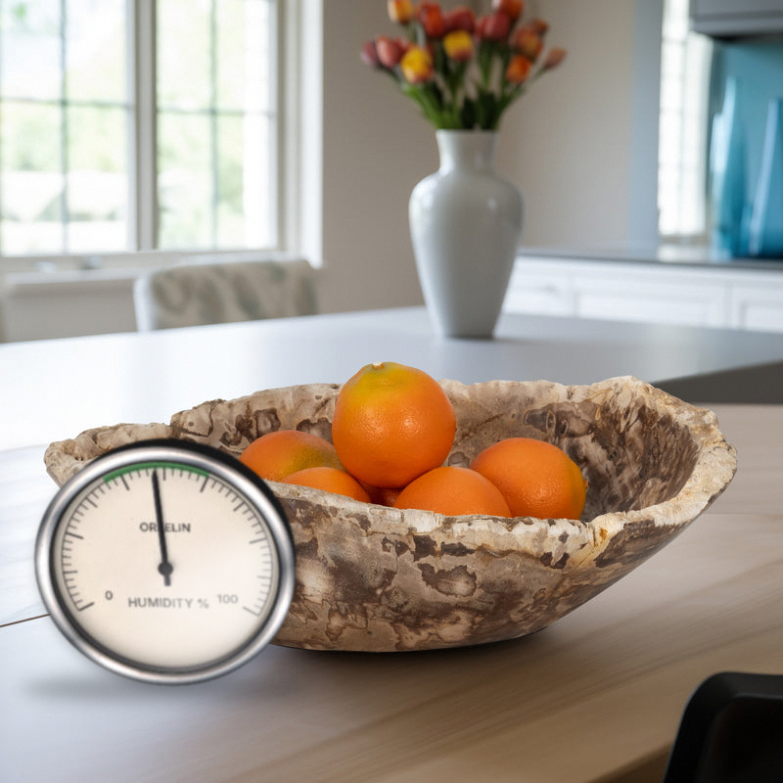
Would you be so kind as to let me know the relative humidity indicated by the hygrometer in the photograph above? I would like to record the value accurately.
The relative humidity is 48 %
